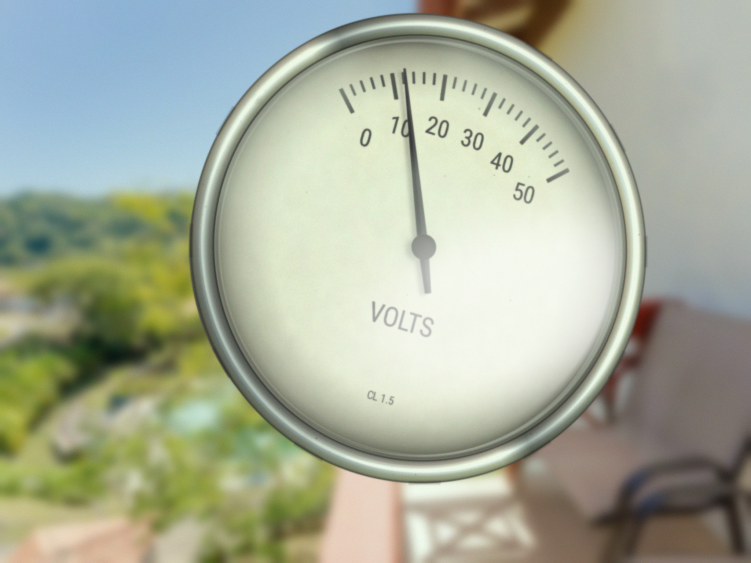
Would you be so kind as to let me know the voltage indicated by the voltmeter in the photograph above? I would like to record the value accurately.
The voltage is 12 V
